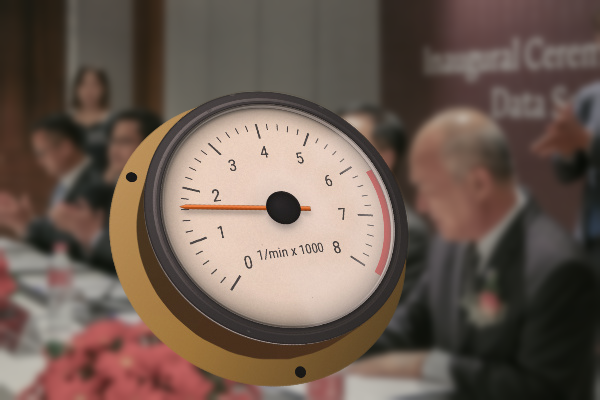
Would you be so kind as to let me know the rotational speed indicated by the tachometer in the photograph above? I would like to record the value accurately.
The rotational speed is 1600 rpm
